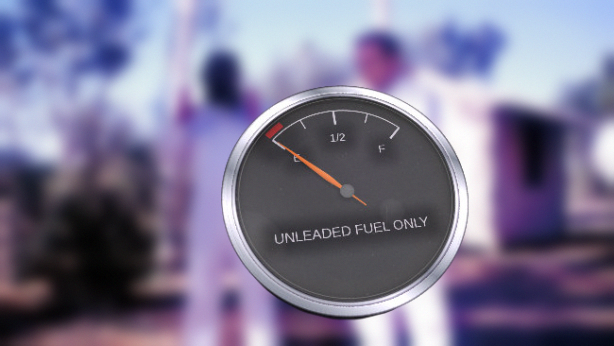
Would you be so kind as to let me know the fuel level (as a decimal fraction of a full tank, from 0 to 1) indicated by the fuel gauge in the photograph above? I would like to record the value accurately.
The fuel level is 0
